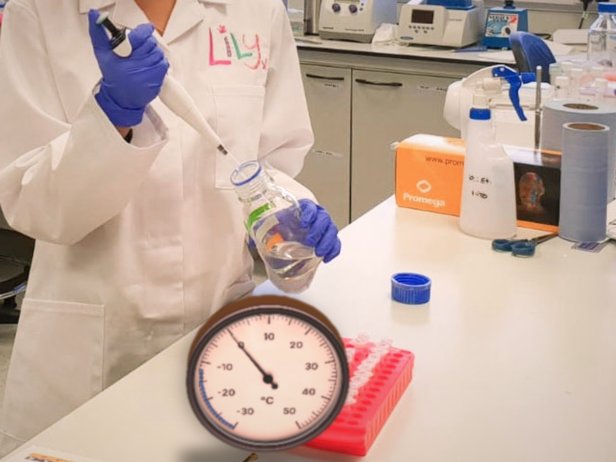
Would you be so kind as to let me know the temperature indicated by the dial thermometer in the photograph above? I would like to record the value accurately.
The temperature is 0 °C
